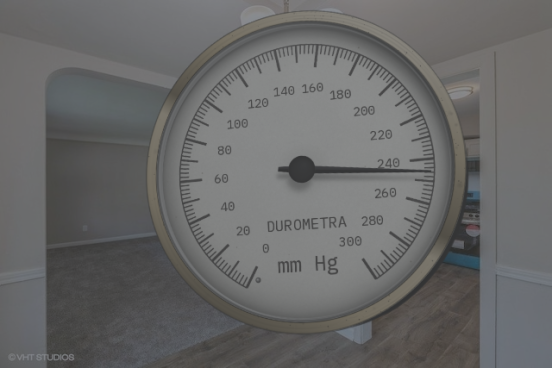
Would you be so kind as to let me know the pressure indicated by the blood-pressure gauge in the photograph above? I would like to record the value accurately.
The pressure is 246 mmHg
